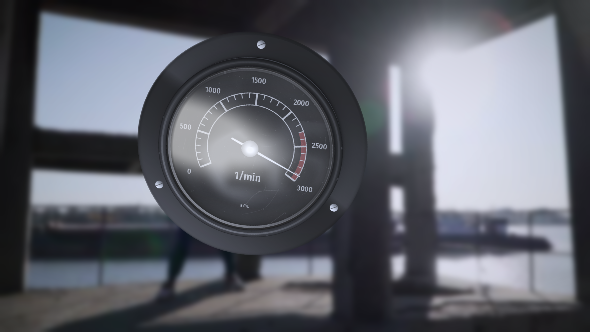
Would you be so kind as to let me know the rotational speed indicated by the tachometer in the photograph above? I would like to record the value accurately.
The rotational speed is 2900 rpm
